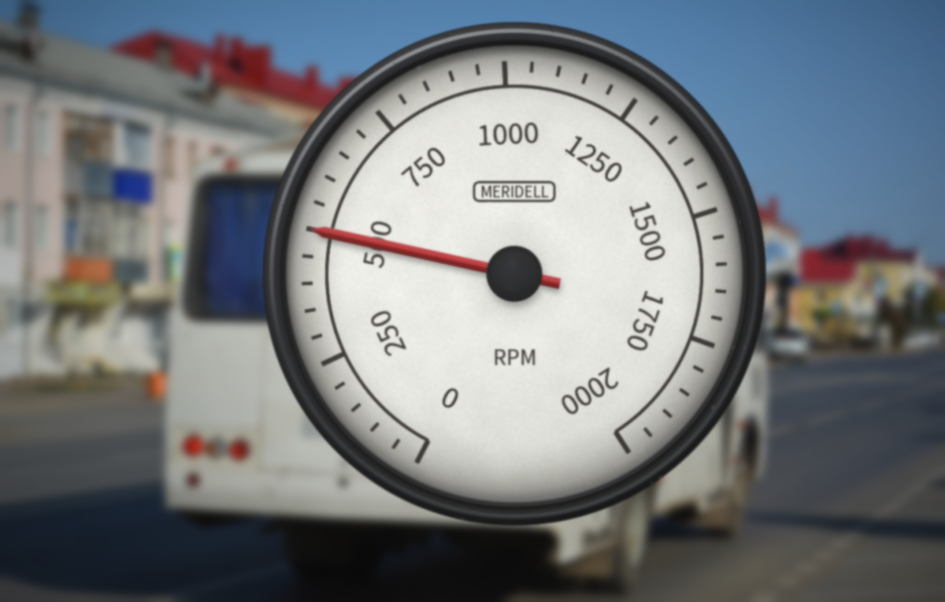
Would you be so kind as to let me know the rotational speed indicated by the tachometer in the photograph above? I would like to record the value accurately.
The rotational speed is 500 rpm
